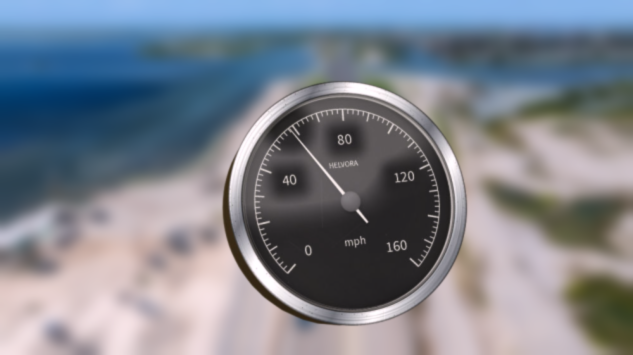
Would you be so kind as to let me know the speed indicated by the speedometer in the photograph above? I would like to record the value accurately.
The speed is 58 mph
